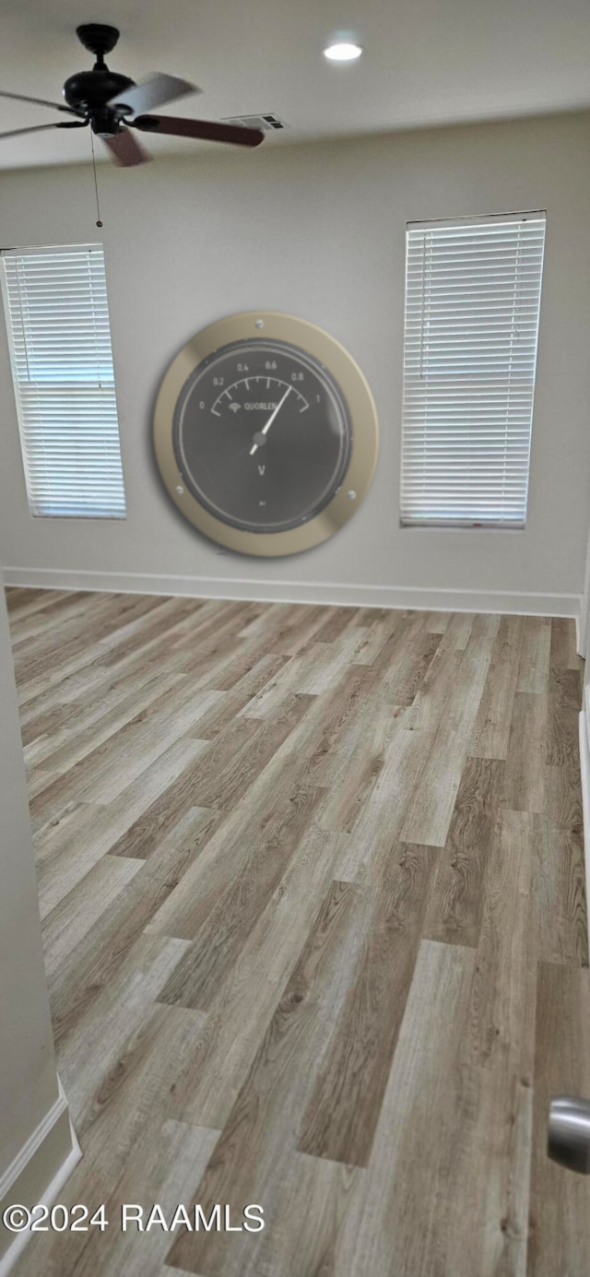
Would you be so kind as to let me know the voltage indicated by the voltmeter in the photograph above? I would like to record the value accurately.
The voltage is 0.8 V
